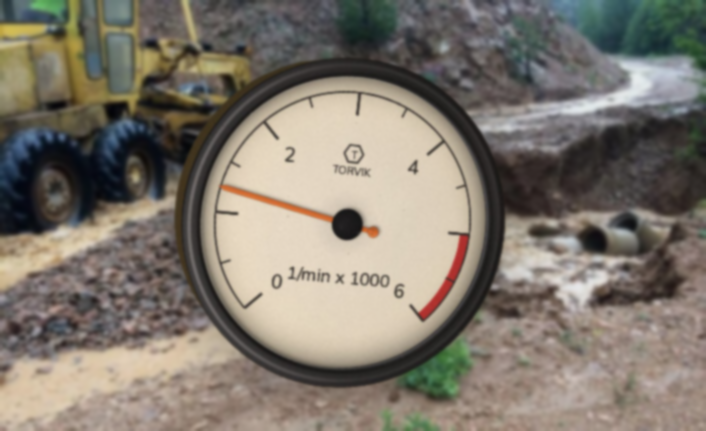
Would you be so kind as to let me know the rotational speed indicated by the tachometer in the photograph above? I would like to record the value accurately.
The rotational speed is 1250 rpm
